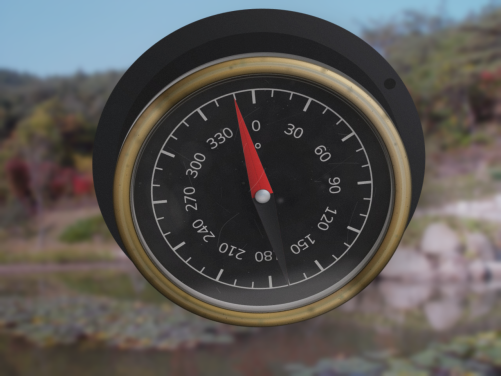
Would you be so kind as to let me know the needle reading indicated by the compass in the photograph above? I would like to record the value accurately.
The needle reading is 350 °
